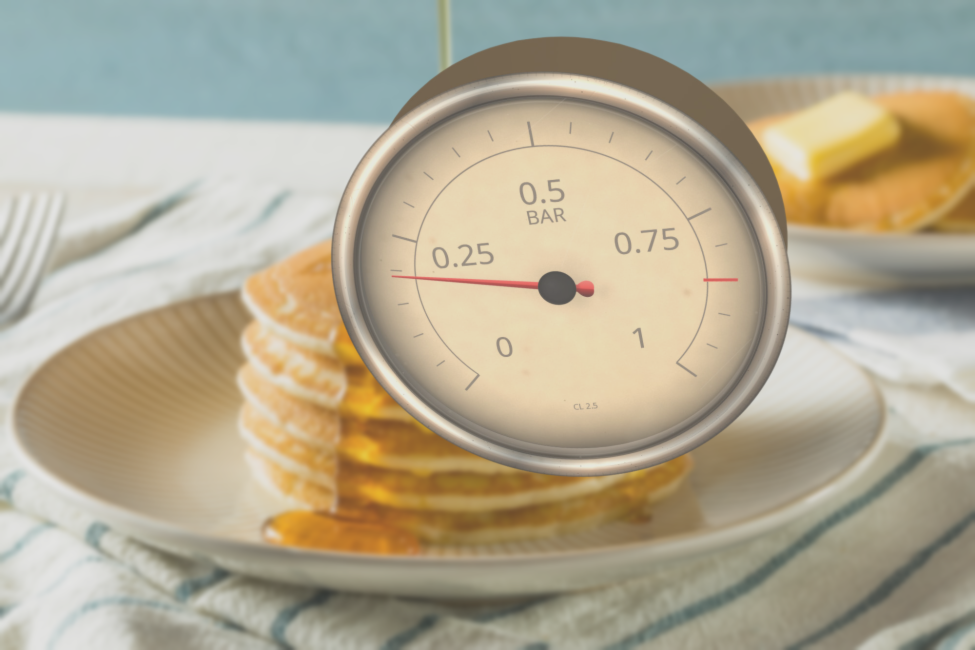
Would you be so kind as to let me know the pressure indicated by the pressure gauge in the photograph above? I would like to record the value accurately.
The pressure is 0.2 bar
